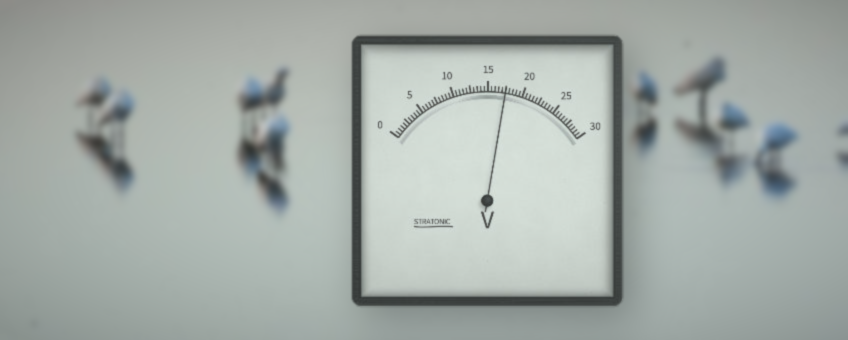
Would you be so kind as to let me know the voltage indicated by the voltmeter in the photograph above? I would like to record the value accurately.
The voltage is 17.5 V
